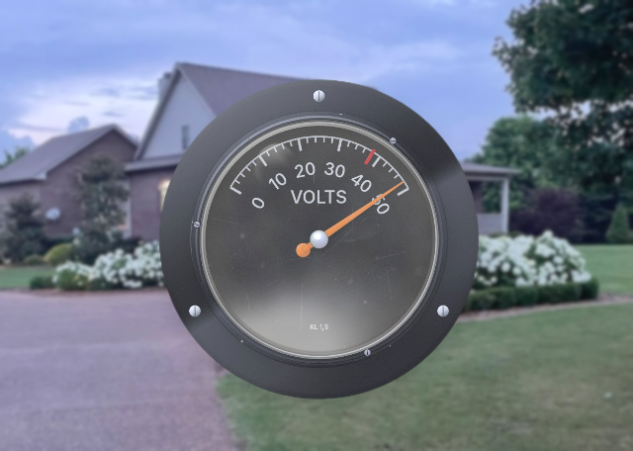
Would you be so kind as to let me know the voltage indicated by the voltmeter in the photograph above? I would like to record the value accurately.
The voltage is 48 V
